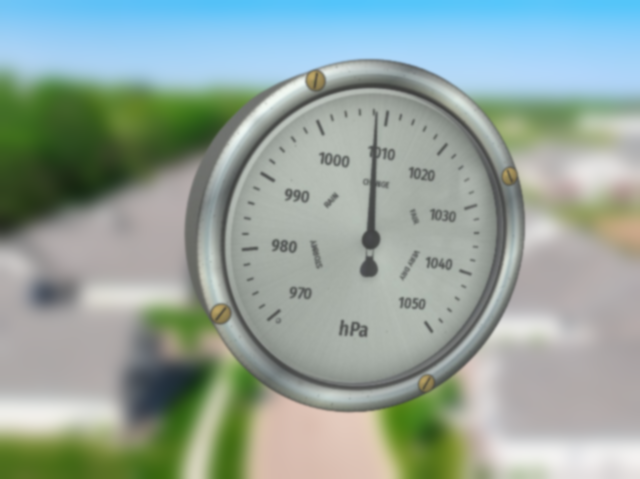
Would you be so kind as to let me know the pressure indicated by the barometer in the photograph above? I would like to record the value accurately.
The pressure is 1008 hPa
